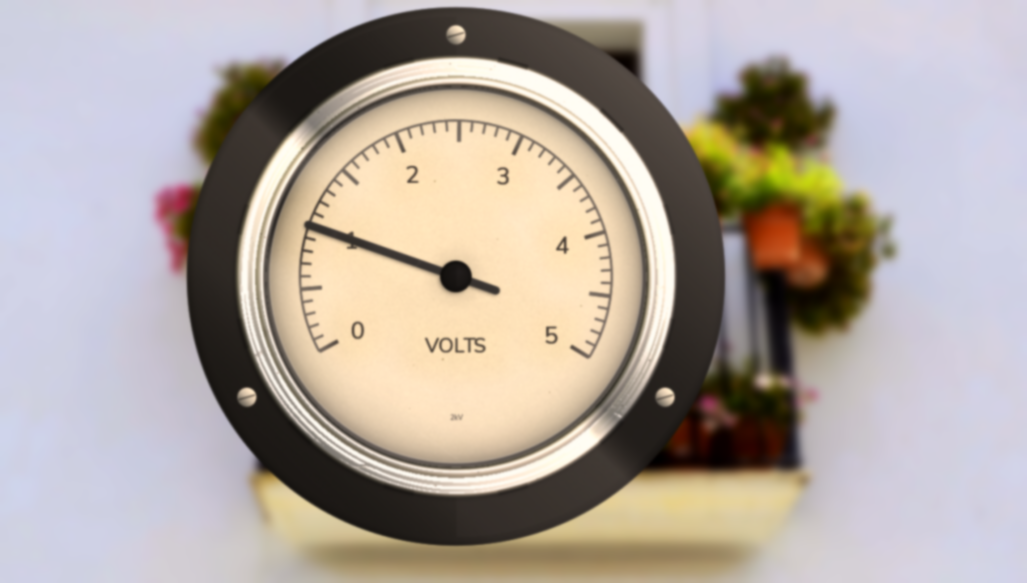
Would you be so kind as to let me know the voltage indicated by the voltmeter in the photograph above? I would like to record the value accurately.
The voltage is 1 V
